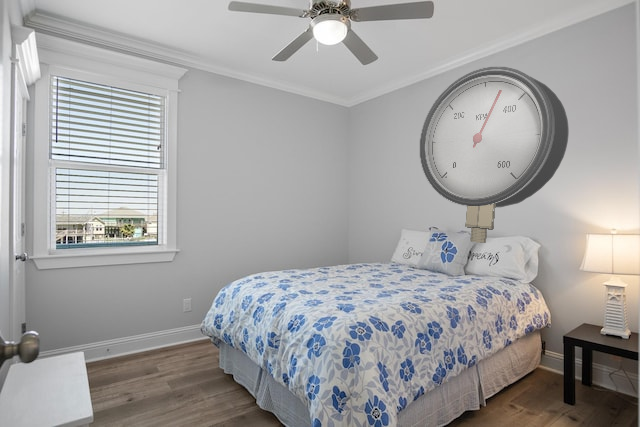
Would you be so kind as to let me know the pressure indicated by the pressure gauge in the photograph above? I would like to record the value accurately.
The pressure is 350 kPa
